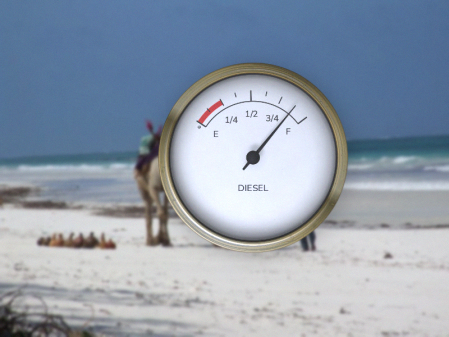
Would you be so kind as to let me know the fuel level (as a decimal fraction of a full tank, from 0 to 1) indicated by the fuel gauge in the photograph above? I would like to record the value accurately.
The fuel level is 0.875
